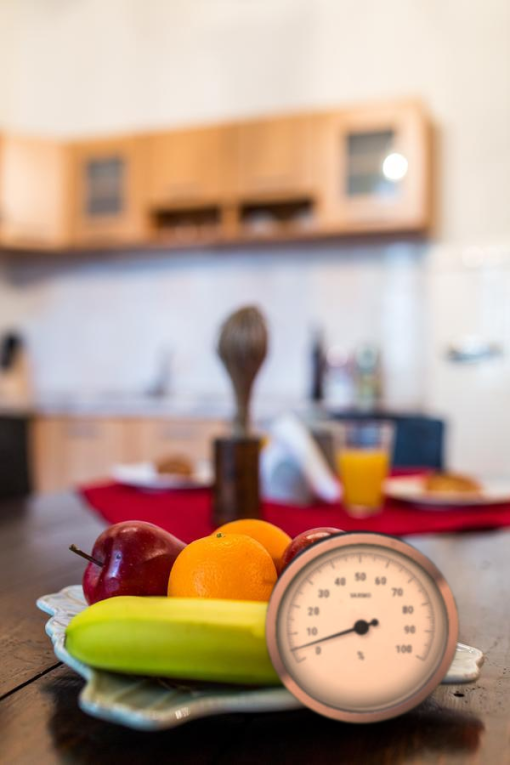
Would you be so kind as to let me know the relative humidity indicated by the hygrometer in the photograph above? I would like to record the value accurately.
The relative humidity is 5 %
